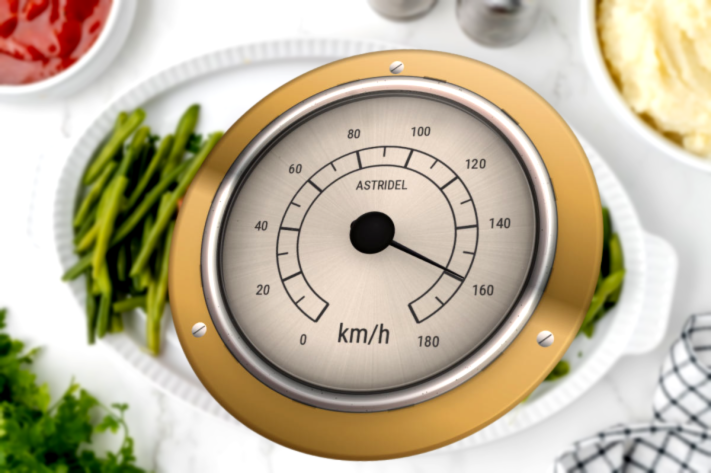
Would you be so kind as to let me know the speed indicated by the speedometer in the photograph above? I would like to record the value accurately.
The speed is 160 km/h
